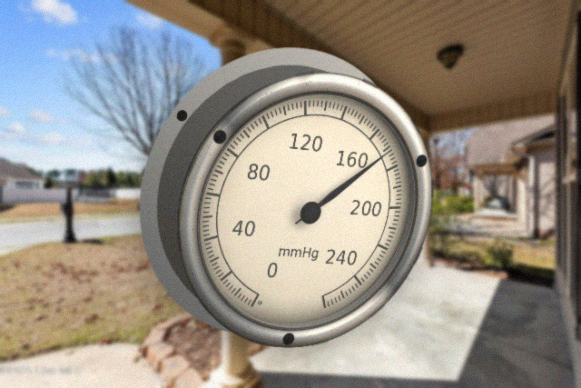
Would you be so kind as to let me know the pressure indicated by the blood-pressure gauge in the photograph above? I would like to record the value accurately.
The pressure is 170 mmHg
